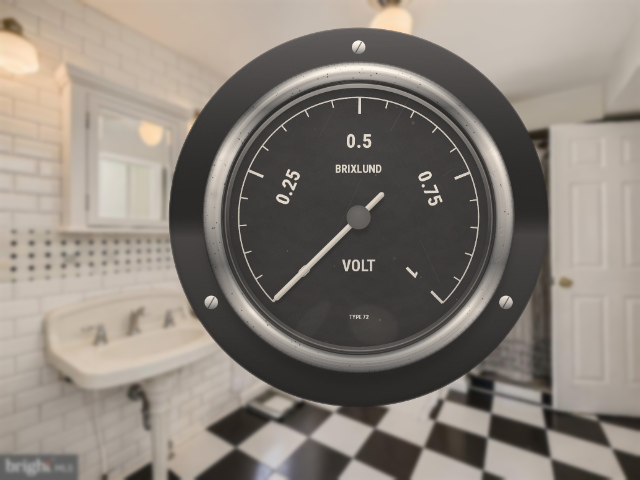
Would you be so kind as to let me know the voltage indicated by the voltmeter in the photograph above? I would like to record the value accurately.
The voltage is 0 V
